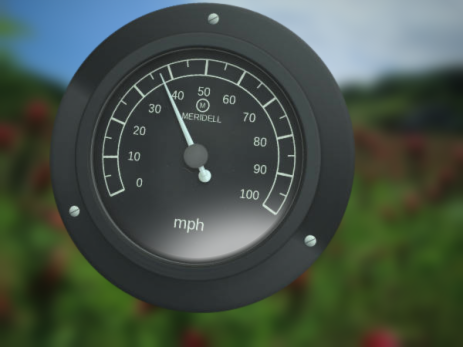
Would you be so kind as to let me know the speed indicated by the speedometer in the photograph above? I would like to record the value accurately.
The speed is 37.5 mph
